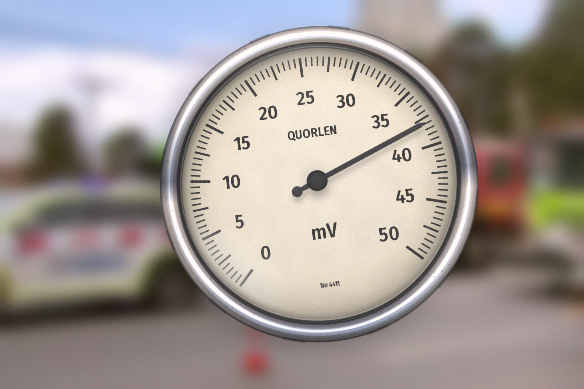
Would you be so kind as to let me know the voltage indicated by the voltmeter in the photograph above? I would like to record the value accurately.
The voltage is 38 mV
